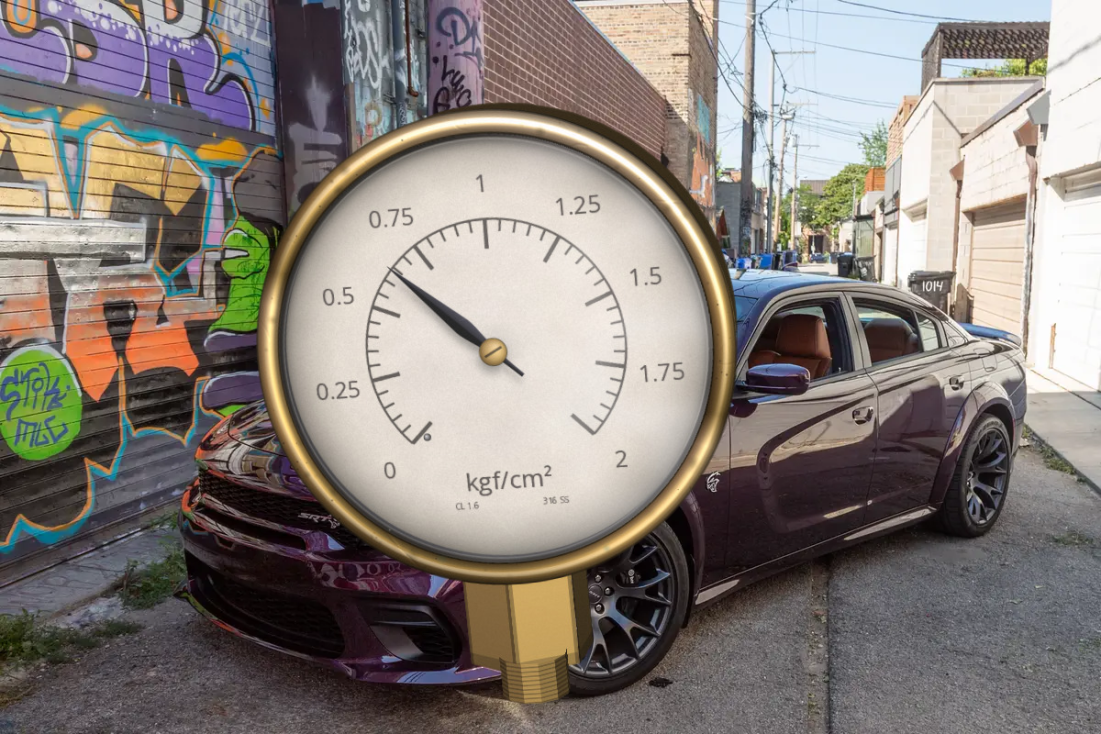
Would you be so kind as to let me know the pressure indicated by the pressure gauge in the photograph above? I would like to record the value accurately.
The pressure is 0.65 kg/cm²
